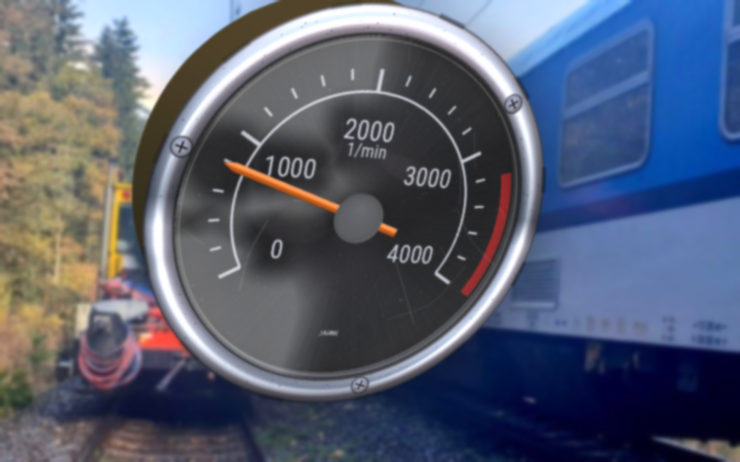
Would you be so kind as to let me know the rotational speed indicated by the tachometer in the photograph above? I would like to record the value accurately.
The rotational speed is 800 rpm
